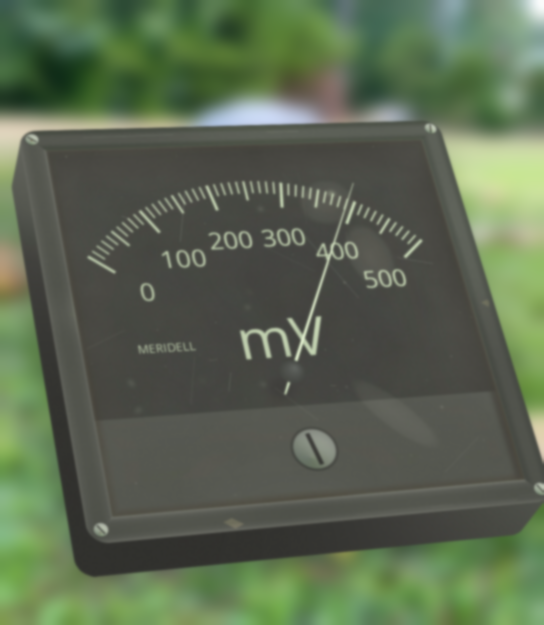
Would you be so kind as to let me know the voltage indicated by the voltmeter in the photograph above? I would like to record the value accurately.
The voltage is 390 mV
